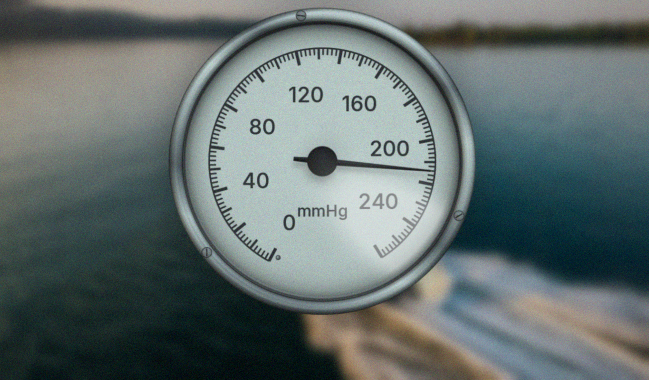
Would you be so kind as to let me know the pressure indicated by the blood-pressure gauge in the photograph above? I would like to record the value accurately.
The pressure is 214 mmHg
